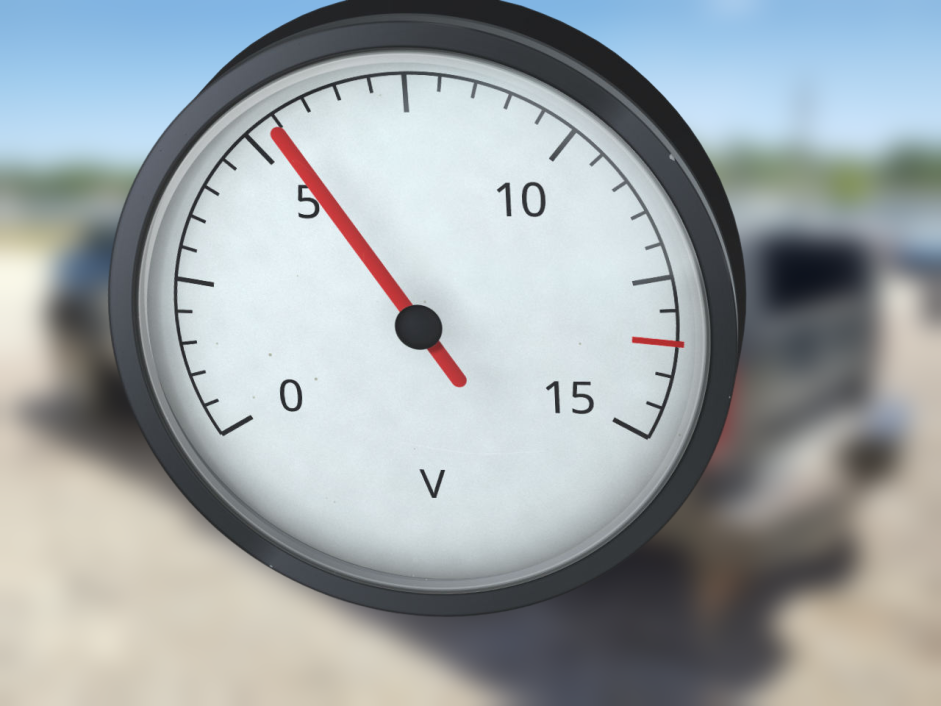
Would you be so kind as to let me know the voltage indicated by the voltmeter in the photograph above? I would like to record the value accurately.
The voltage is 5.5 V
